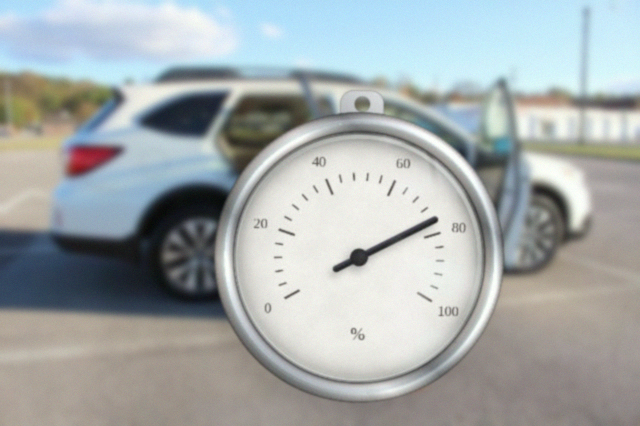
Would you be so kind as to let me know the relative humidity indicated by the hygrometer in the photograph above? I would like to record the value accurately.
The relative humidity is 76 %
